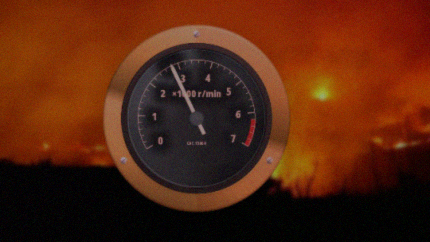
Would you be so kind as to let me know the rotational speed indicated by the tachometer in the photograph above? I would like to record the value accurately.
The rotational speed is 2800 rpm
